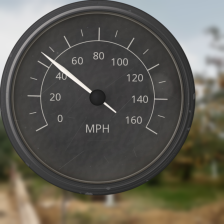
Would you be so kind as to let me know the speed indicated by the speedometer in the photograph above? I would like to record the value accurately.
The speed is 45 mph
